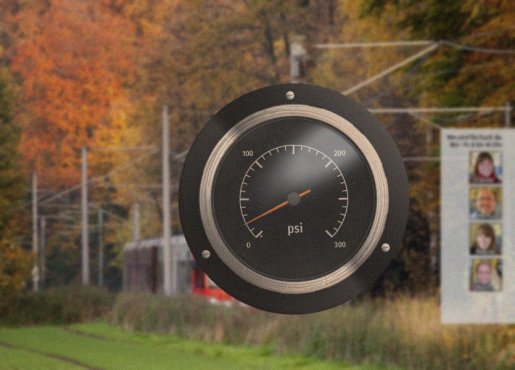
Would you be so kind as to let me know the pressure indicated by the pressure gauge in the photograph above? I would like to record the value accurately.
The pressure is 20 psi
